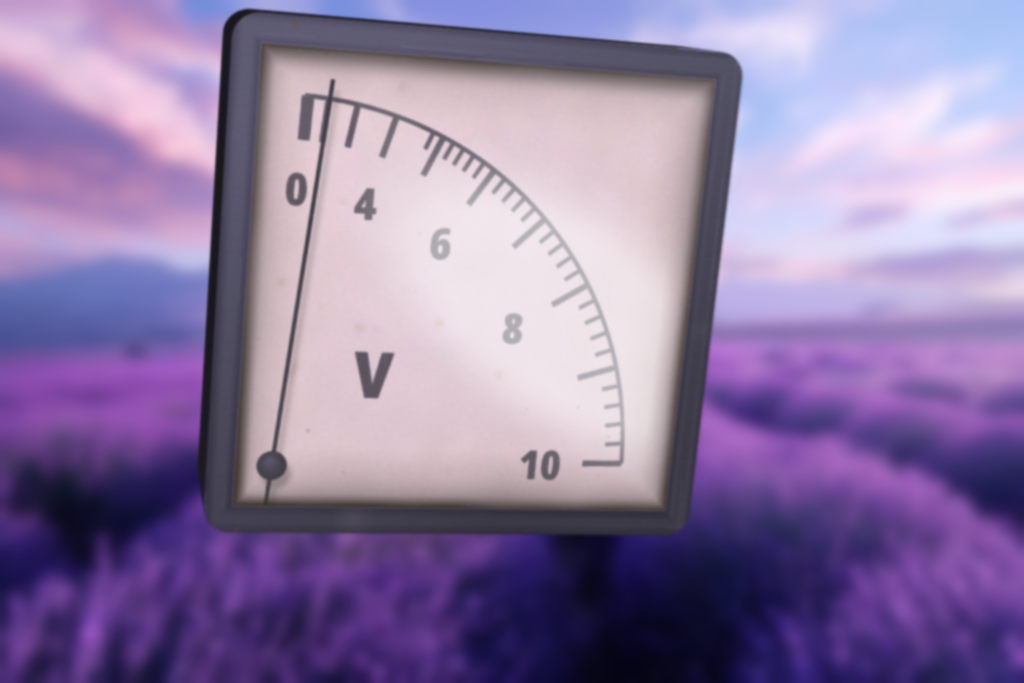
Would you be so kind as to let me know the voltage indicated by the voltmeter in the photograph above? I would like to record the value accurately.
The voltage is 2 V
